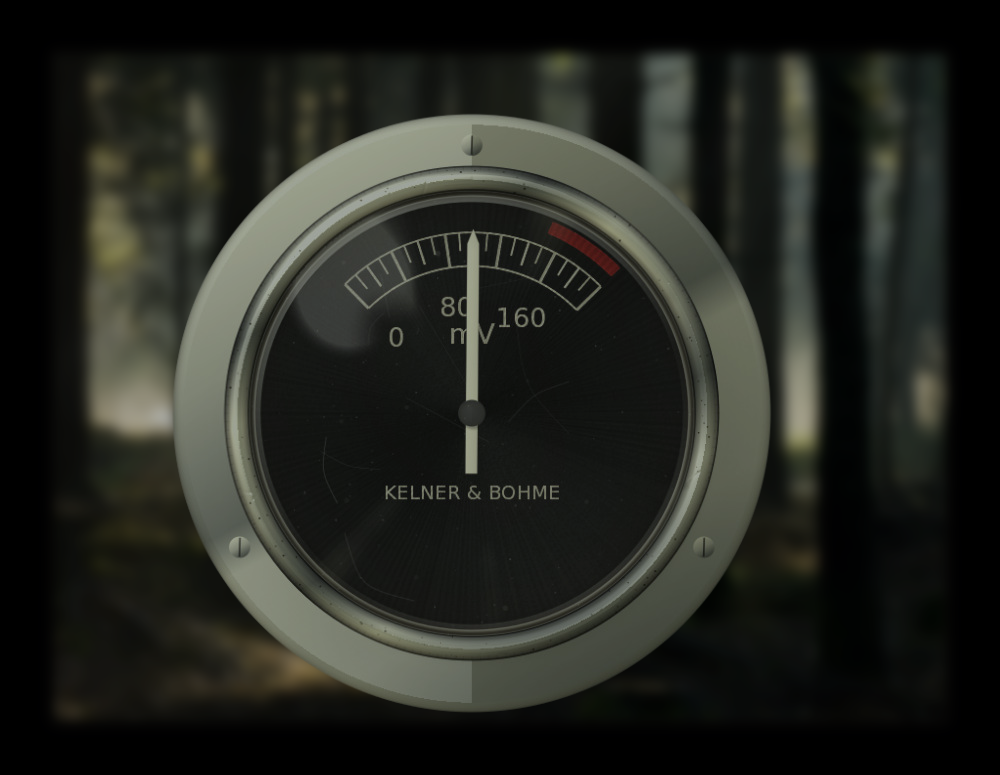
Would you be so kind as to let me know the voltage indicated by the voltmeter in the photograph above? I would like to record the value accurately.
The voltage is 100 mV
